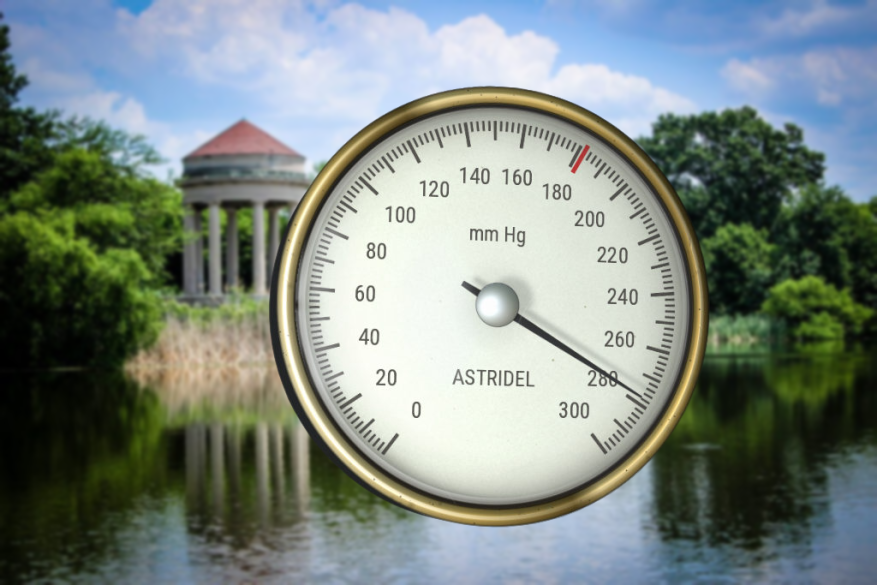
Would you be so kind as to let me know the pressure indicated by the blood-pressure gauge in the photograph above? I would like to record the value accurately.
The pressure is 278 mmHg
